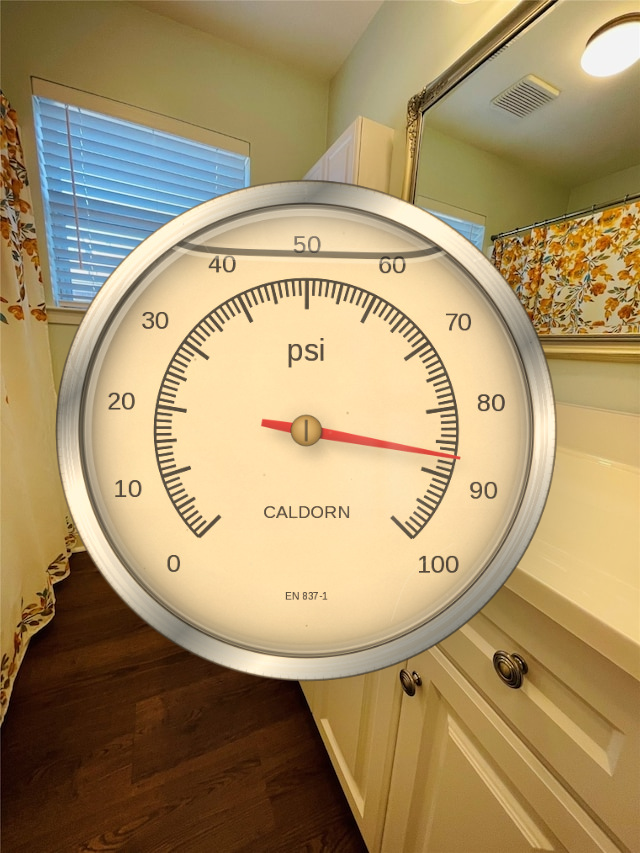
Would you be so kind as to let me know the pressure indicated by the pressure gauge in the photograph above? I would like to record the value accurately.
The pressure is 87 psi
